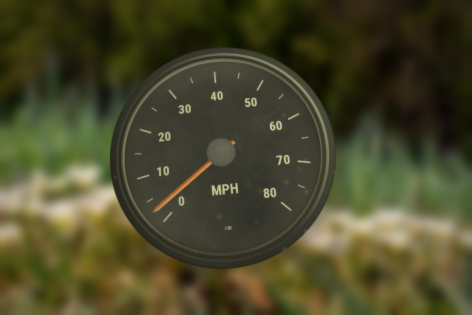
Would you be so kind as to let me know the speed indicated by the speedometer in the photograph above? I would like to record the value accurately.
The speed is 2.5 mph
